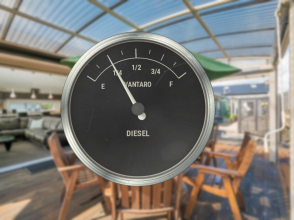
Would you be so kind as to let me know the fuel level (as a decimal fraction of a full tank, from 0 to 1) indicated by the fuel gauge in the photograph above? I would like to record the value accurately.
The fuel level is 0.25
